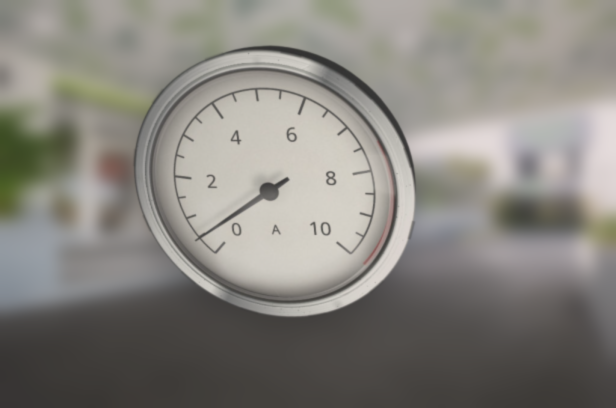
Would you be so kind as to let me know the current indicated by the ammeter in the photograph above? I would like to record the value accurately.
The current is 0.5 A
